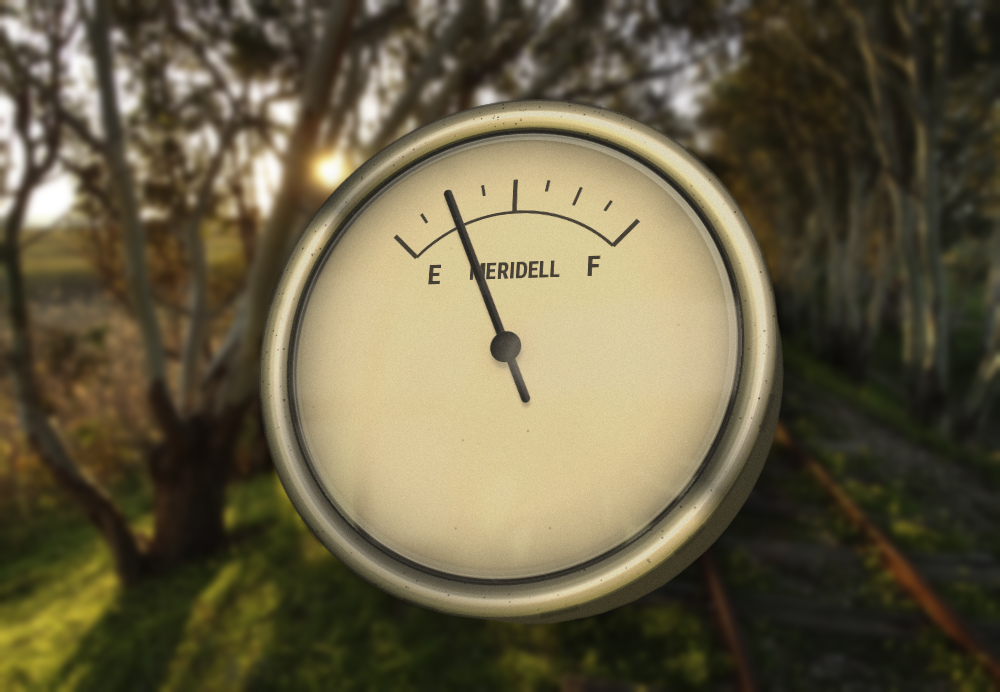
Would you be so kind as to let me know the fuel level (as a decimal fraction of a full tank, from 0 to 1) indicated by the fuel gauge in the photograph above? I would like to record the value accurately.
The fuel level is 0.25
